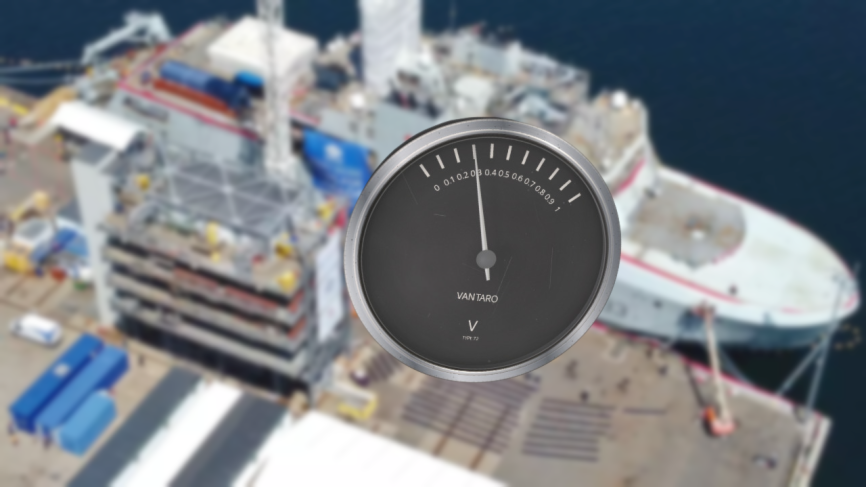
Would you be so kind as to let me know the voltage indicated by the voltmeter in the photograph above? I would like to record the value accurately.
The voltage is 0.3 V
